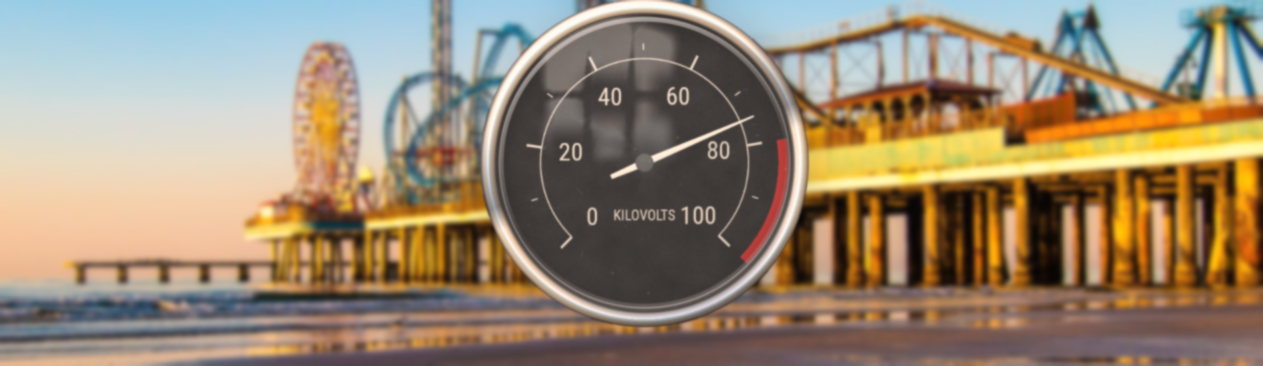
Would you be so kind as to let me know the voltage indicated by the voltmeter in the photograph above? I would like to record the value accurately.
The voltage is 75 kV
